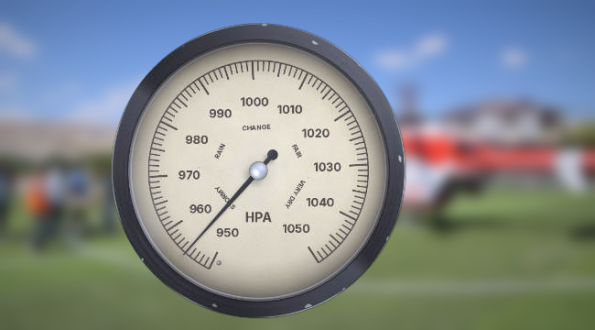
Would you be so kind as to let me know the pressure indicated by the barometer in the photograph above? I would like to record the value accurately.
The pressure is 955 hPa
